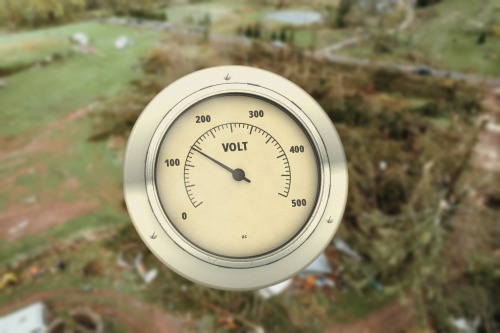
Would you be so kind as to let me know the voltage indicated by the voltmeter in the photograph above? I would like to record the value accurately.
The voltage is 140 V
